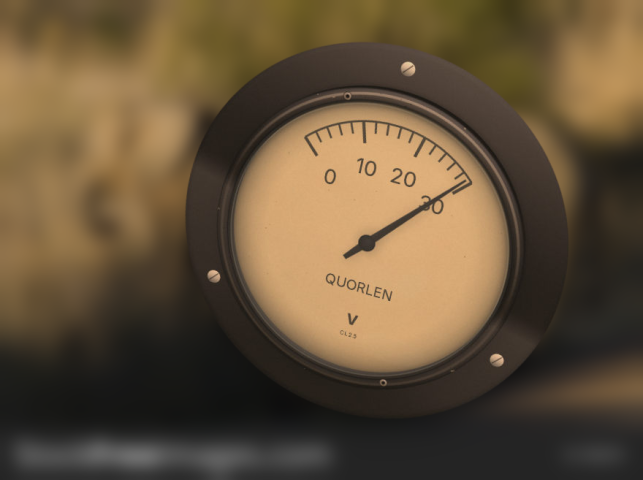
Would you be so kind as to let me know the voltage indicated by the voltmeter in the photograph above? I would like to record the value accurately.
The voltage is 29 V
